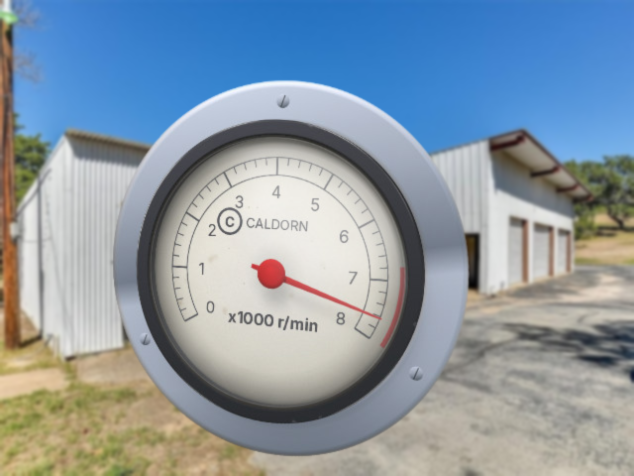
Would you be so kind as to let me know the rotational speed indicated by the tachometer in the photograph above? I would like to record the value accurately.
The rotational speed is 7600 rpm
